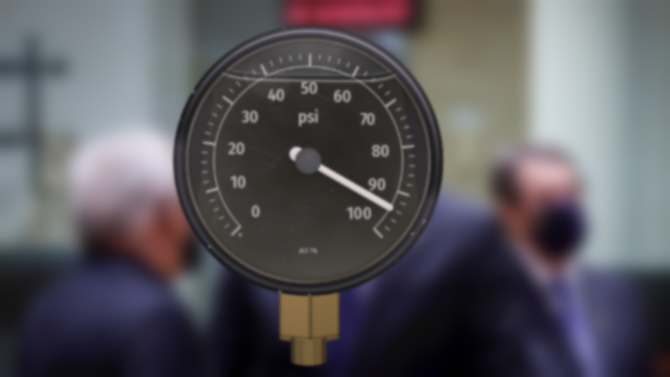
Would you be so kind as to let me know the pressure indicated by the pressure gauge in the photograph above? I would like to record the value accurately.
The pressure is 94 psi
